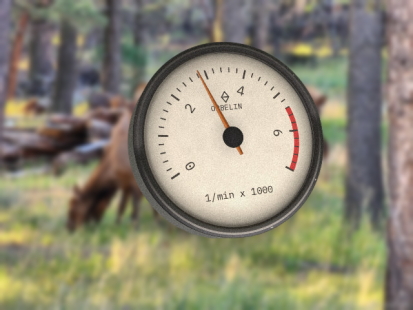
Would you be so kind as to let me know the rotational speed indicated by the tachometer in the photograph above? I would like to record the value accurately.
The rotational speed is 2800 rpm
